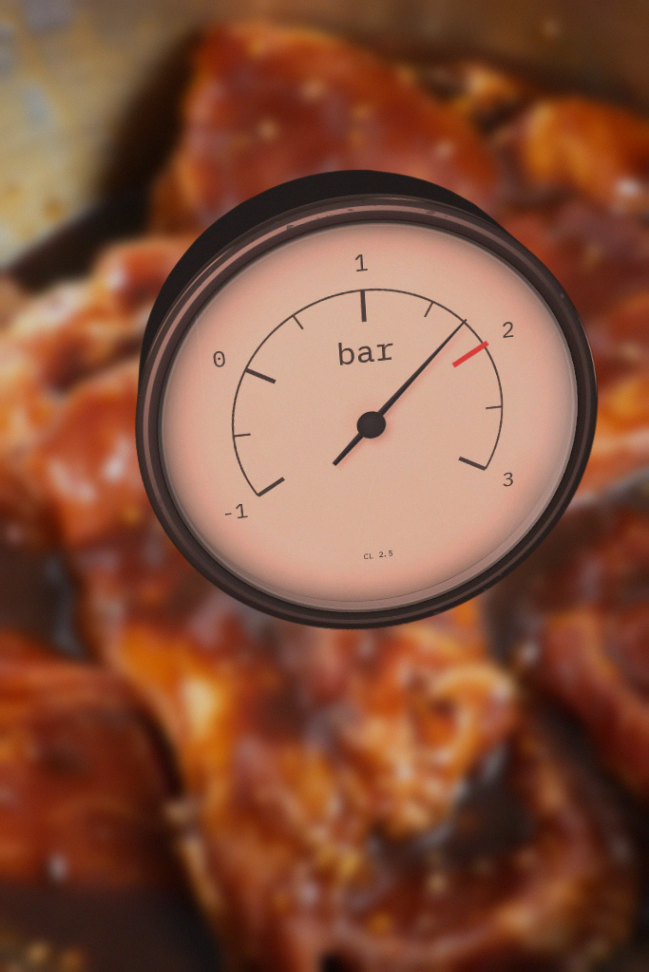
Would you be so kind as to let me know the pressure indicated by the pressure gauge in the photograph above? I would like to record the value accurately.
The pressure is 1.75 bar
